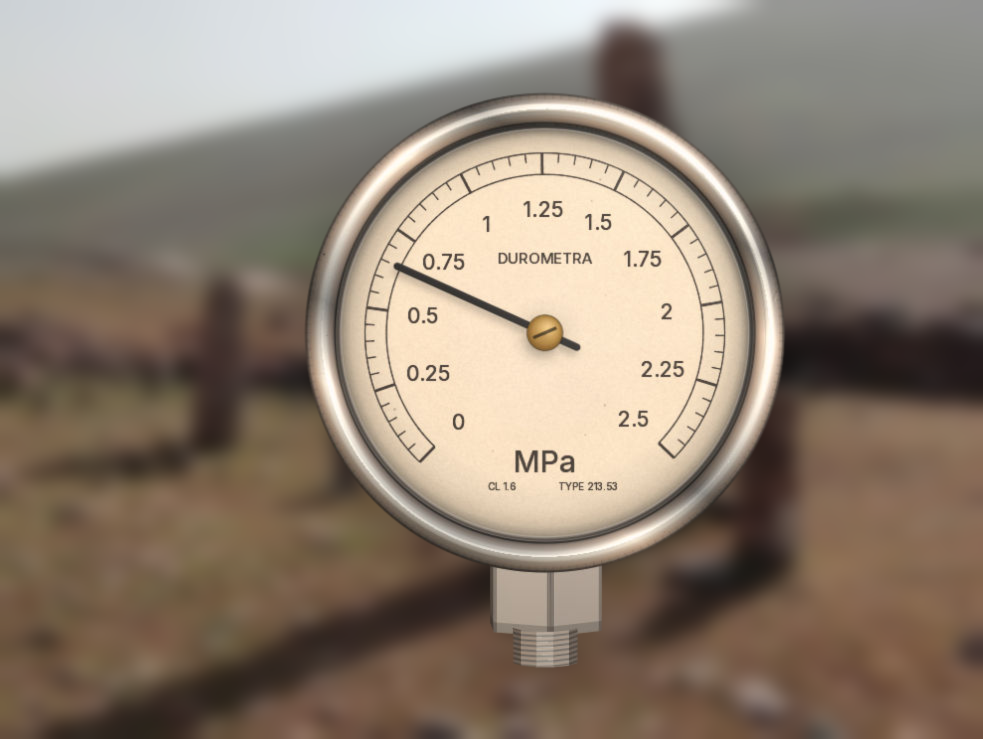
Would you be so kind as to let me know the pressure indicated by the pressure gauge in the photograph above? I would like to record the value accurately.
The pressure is 0.65 MPa
